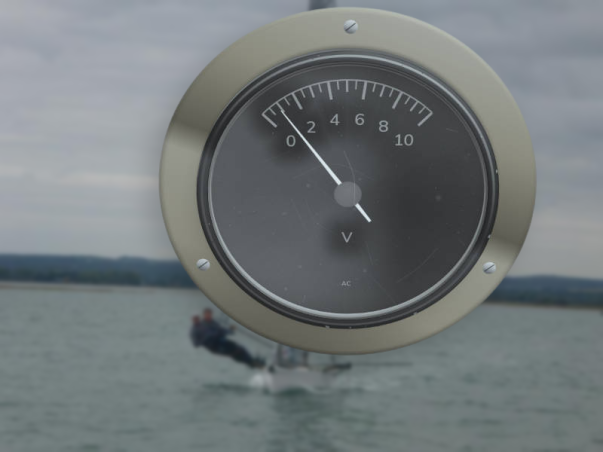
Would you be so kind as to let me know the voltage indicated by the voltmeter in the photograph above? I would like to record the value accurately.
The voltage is 1 V
